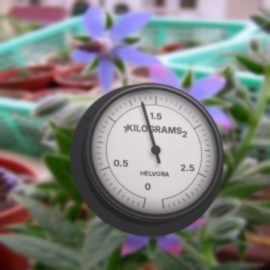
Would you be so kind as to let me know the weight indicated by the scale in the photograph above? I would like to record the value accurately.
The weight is 1.35 kg
